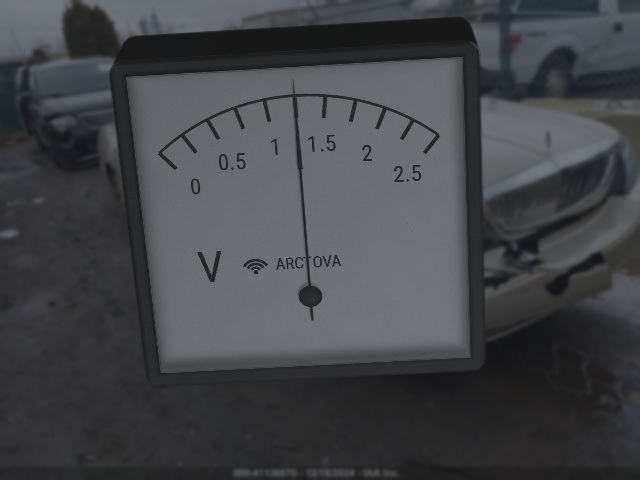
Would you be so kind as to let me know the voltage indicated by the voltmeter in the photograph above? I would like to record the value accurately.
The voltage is 1.25 V
